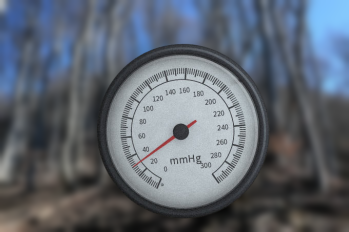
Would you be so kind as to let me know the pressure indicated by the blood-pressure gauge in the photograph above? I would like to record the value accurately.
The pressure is 30 mmHg
